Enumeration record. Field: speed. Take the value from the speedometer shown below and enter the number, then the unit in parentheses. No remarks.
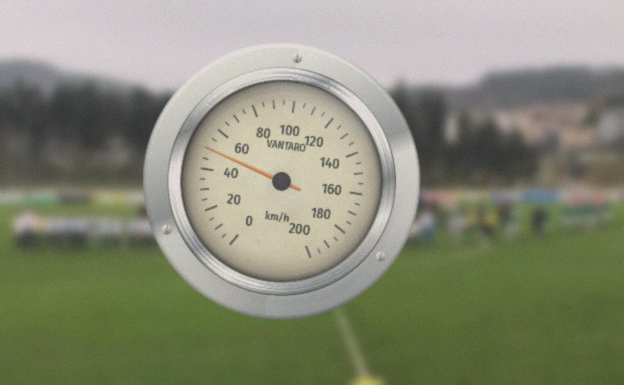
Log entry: 50 (km/h)
